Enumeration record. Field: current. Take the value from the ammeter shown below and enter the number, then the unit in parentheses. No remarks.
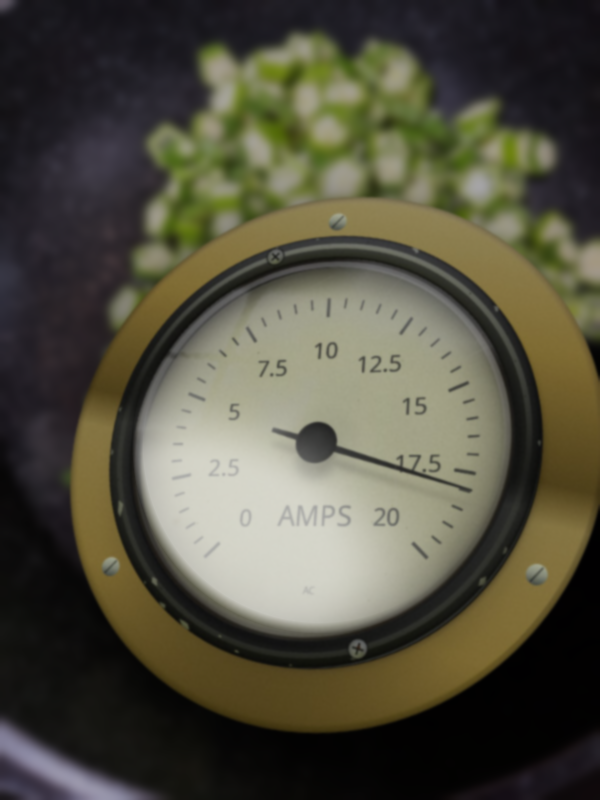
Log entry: 18 (A)
